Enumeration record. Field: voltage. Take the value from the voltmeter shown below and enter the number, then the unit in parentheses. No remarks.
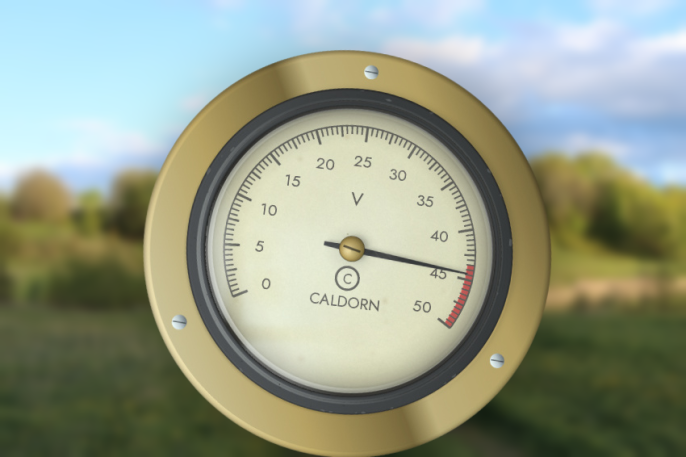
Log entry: 44.5 (V)
